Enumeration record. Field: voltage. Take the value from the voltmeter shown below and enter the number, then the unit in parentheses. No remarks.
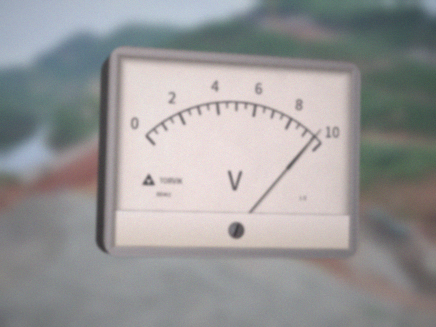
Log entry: 9.5 (V)
